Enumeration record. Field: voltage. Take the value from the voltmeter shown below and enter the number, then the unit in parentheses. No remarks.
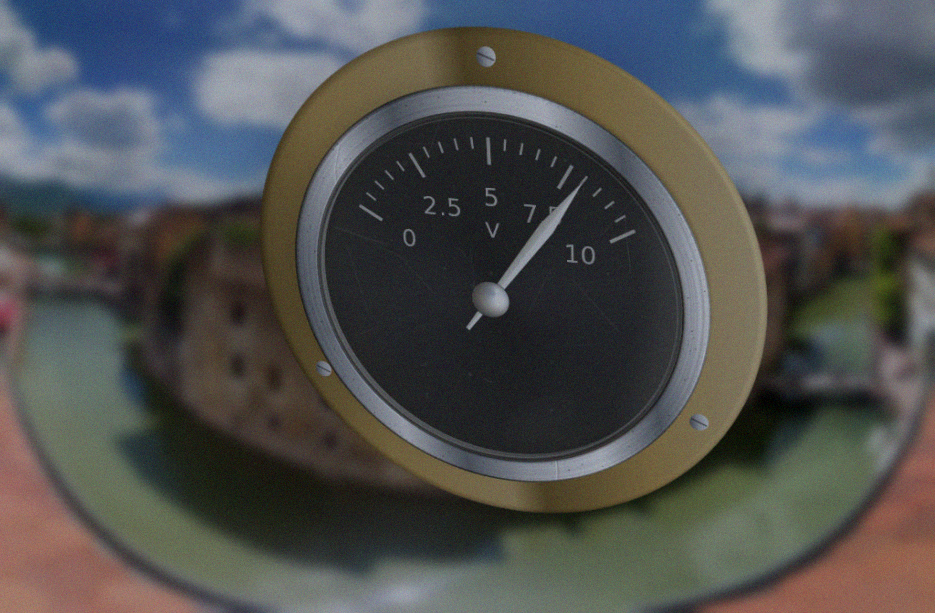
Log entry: 8 (V)
